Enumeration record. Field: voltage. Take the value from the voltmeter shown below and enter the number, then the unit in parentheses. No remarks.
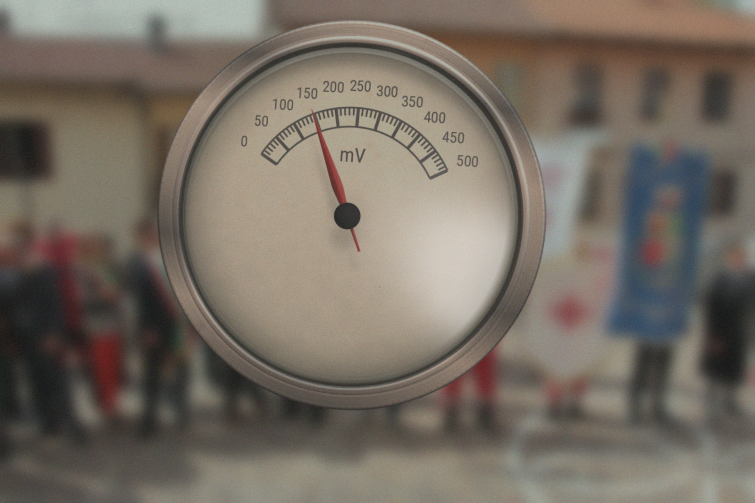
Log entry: 150 (mV)
